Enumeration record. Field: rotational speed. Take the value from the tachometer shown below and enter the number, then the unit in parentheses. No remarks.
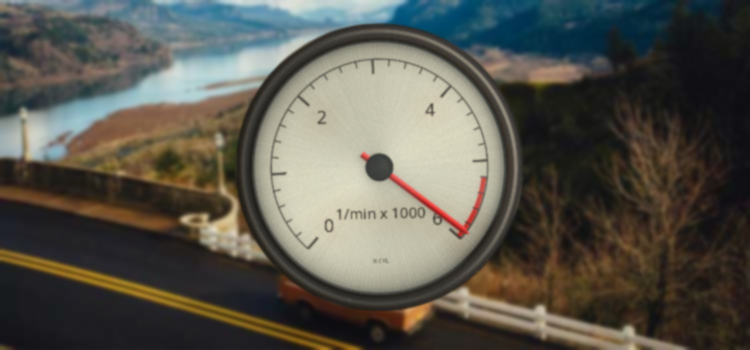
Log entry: 5900 (rpm)
